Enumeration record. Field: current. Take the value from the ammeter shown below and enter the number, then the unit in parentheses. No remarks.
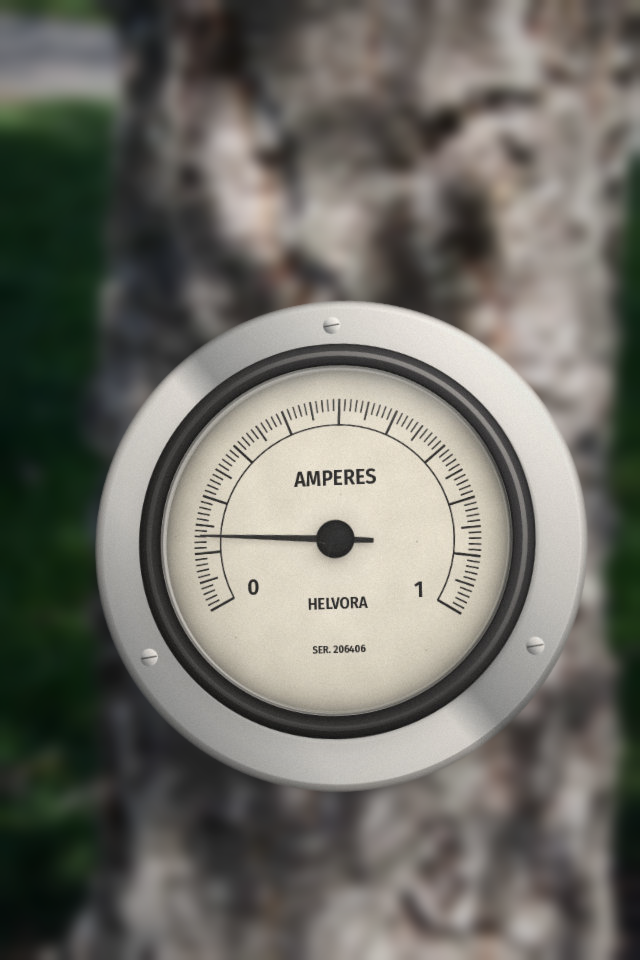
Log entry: 0.13 (A)
